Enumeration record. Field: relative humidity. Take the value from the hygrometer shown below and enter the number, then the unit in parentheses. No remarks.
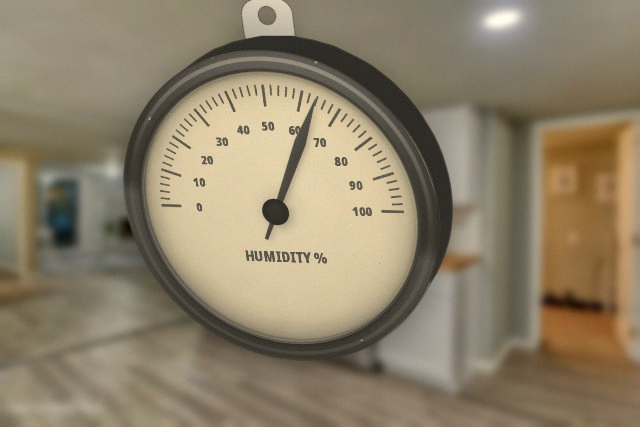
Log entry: 64 (%)
